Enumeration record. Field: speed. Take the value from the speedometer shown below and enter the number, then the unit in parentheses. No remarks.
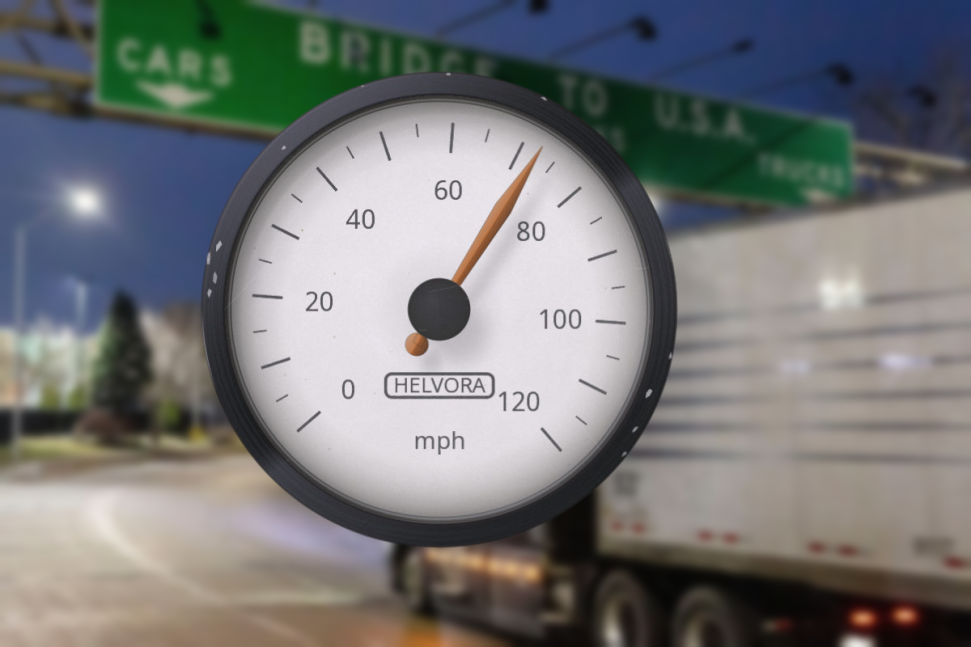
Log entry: 72.5 (mph)
